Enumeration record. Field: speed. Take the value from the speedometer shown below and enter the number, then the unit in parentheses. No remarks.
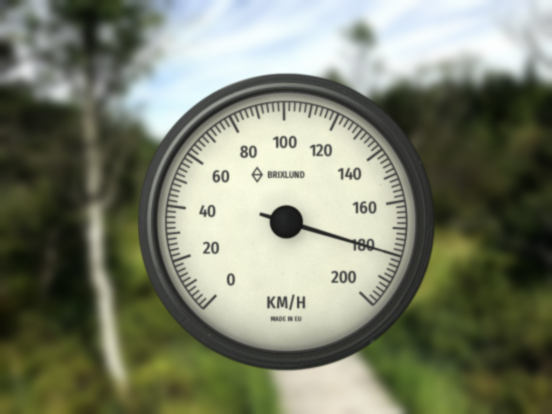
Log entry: 180 (km/h)
